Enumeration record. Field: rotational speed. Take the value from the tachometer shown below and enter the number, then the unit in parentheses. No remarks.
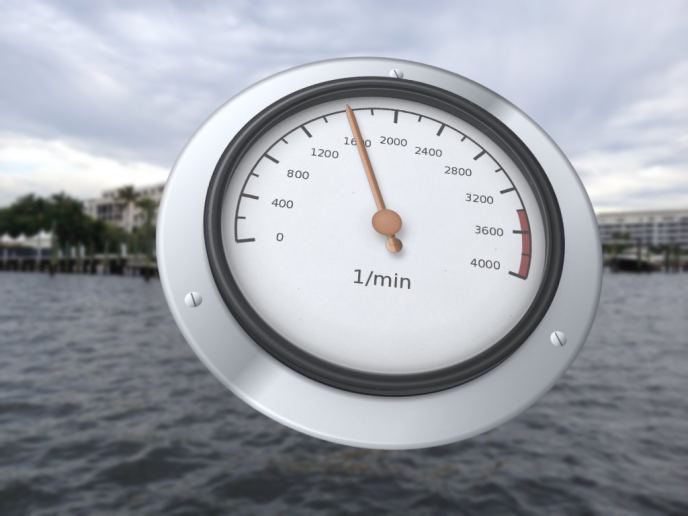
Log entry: 1600 (rpm)
